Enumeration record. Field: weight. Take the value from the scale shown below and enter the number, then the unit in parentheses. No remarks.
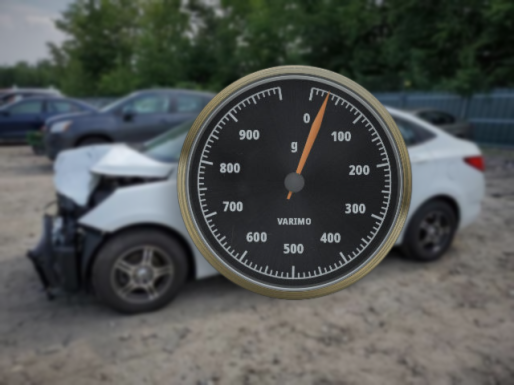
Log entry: 30 (g)
